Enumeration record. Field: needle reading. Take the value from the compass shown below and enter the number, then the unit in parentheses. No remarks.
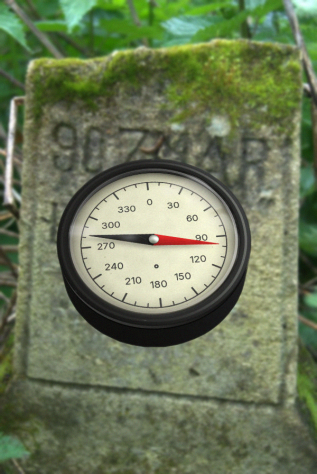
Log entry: 100 (°)
